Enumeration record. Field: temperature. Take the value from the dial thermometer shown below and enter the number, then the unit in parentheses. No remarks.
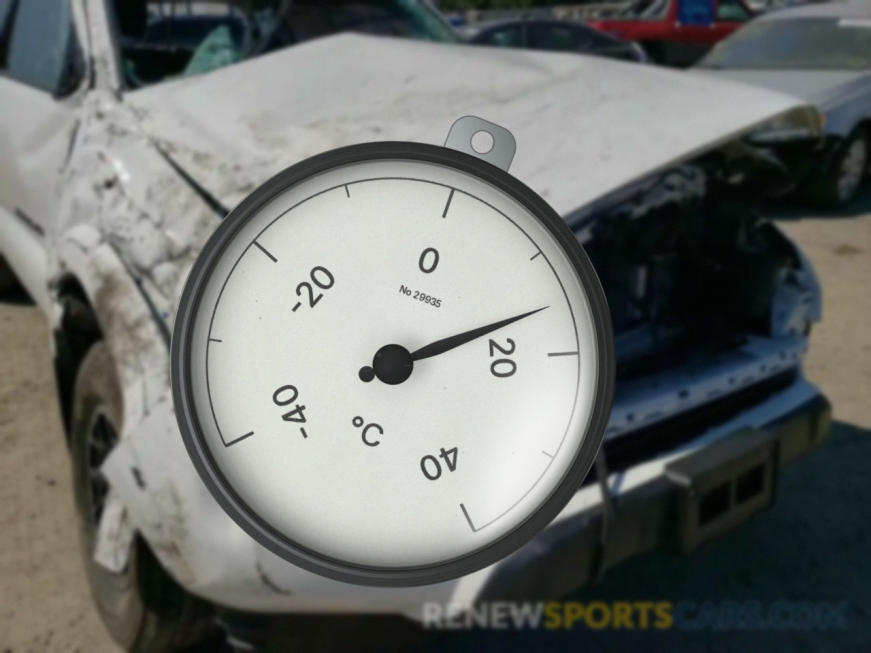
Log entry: 15 (°C)
